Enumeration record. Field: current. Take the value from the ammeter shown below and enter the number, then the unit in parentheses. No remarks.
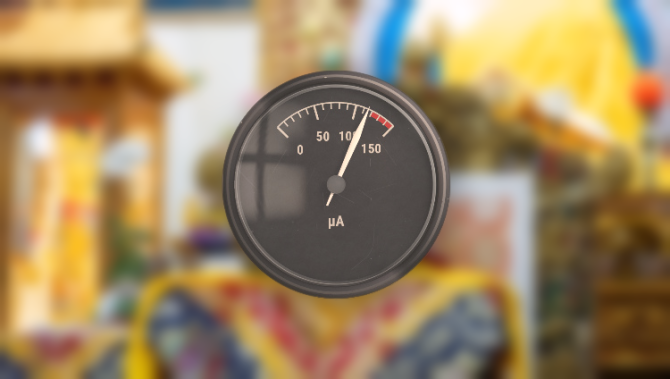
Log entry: 115 (µA)
